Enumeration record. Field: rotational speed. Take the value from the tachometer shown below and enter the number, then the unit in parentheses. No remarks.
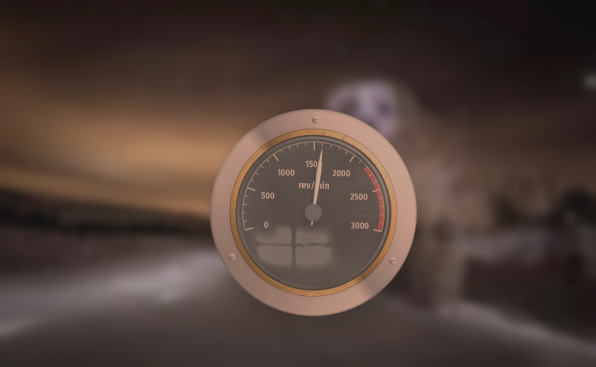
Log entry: 1600 (rpm)
